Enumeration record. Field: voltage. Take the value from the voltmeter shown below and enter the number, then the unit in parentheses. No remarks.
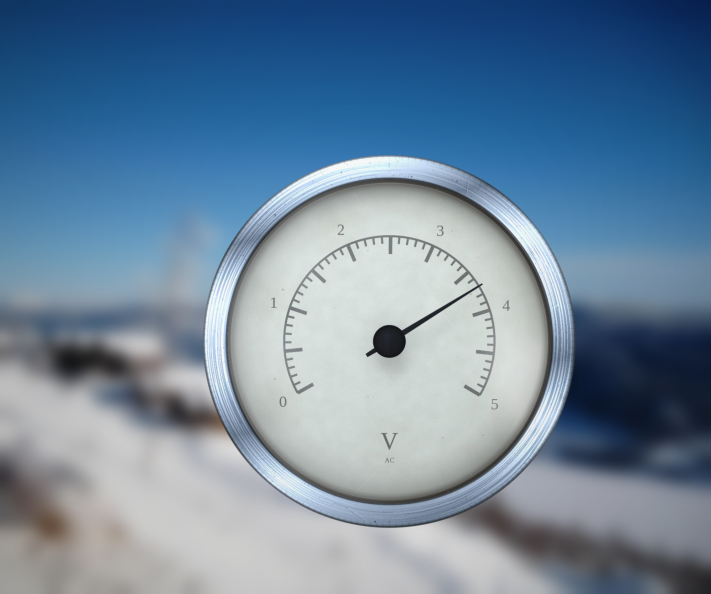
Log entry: 3.7 (V)
